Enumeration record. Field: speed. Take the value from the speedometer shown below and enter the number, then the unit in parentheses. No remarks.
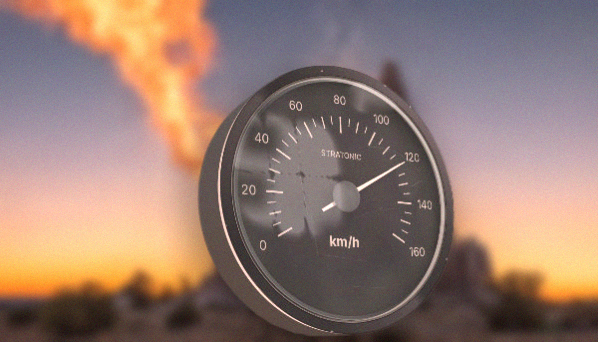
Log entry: 120 (km/h)
